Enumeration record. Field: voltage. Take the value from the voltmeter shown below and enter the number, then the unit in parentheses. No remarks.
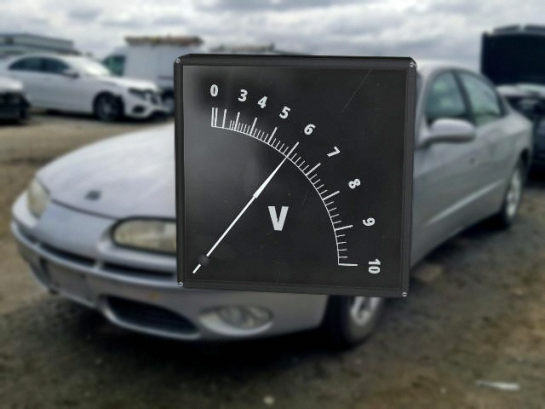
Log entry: 6 (V)
